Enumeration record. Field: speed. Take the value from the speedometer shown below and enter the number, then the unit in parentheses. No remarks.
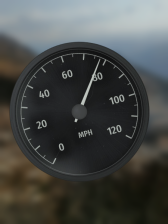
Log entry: 77.5 (mph)
